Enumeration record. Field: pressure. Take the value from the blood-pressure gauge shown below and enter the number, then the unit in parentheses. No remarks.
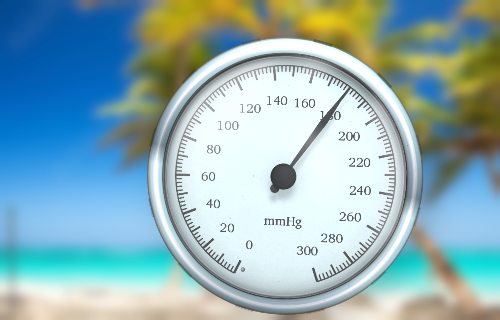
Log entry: 180 (mmHg)
